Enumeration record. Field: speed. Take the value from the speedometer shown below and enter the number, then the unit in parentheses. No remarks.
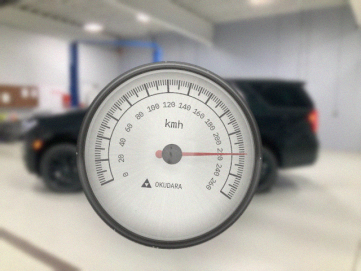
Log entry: 220 (km/h)
